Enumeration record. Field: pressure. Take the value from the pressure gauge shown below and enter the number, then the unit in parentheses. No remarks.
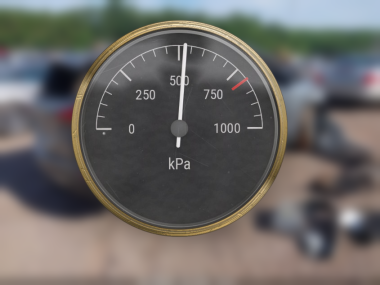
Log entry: 525 (kPa)
